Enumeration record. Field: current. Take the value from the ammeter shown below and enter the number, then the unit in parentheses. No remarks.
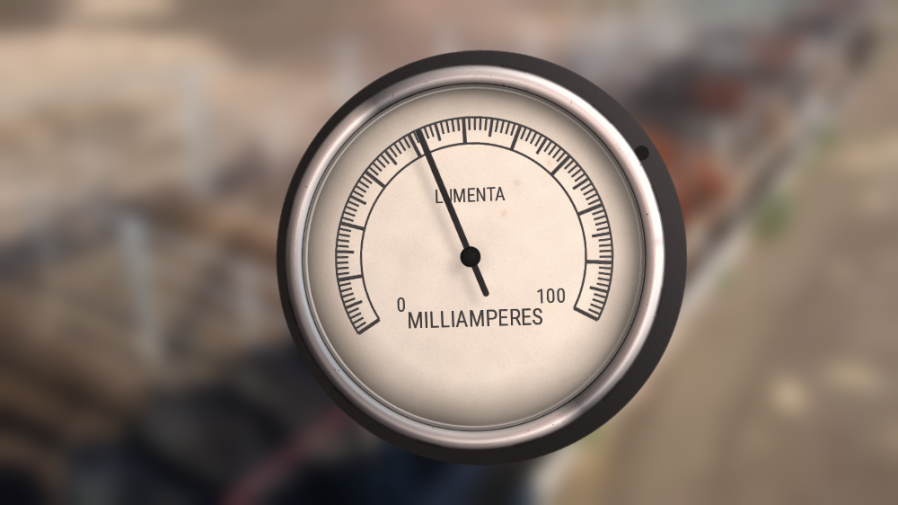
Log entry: 42 (mA)
